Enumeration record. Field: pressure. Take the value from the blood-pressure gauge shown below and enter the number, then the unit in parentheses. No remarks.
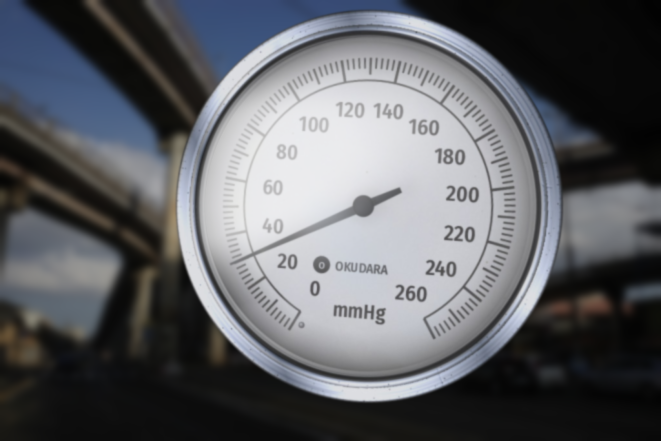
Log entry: 30 (mmHg)
